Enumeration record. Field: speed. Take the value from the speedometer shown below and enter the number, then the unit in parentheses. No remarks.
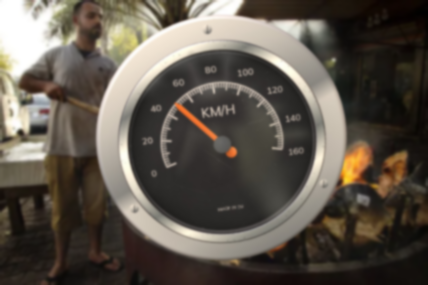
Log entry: 50 (km/h)
